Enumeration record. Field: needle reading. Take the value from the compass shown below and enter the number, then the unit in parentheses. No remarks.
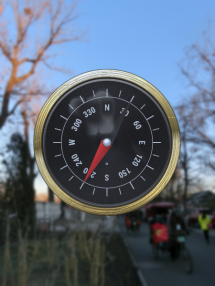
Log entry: 210 (°)
